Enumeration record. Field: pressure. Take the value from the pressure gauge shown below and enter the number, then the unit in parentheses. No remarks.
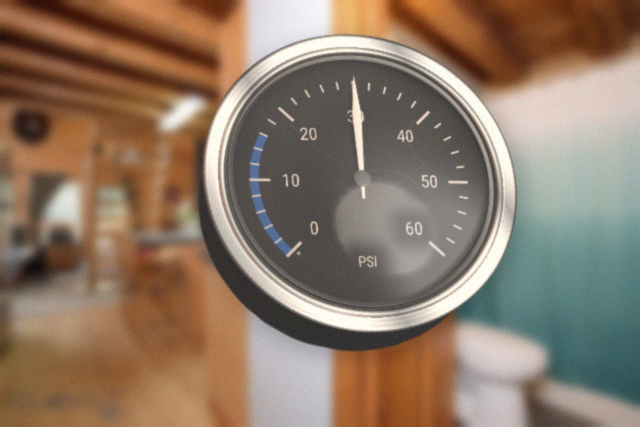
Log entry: 30 (psi)
